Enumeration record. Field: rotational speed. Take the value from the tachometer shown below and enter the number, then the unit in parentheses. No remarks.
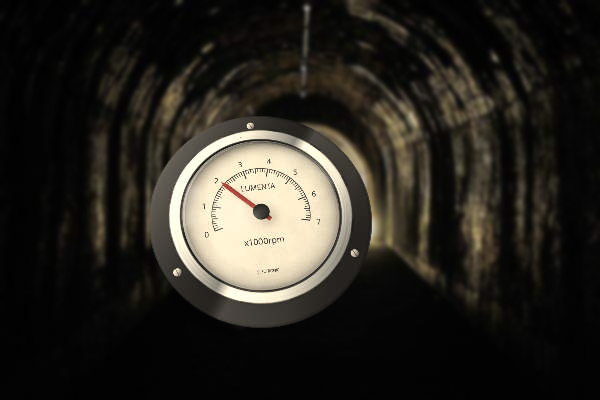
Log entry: 2000 (rpm)
